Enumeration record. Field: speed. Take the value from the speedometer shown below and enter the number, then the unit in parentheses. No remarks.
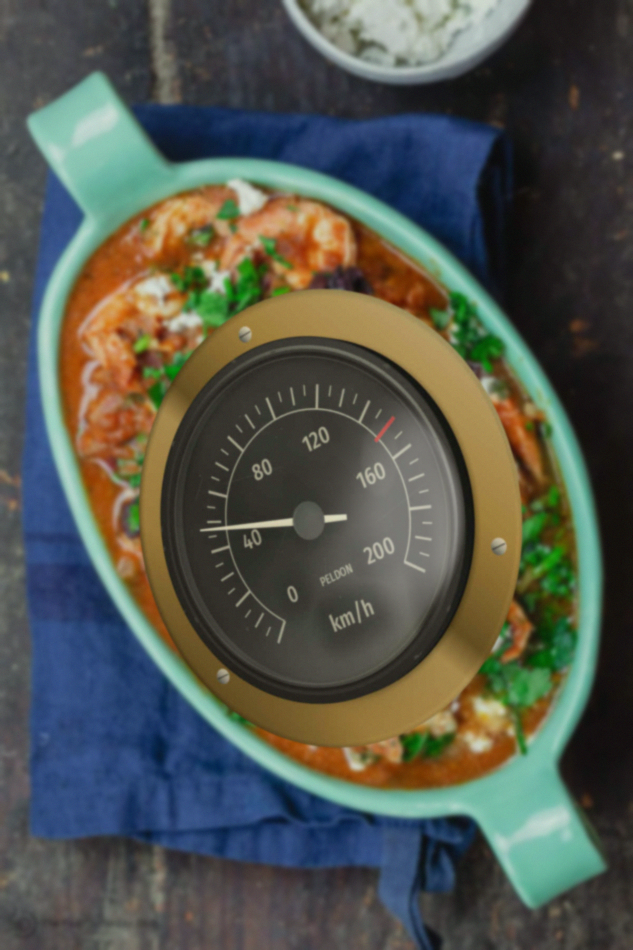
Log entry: 47.5 (km/h)
